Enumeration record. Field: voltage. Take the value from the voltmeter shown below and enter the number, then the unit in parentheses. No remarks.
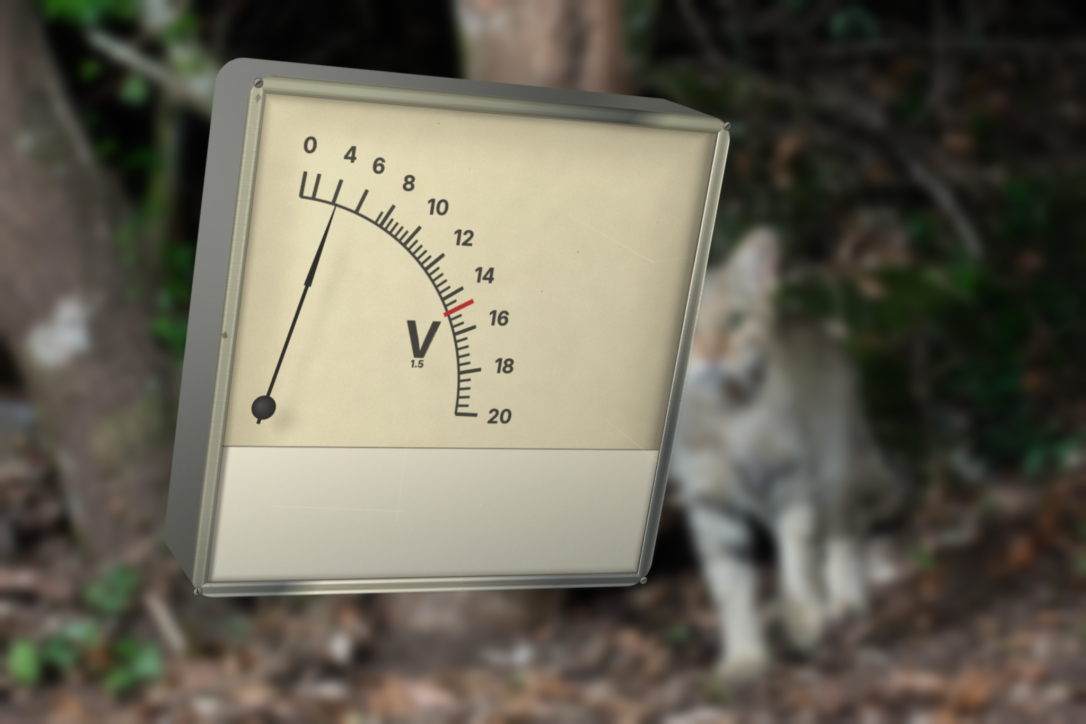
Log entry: 4 (V)
